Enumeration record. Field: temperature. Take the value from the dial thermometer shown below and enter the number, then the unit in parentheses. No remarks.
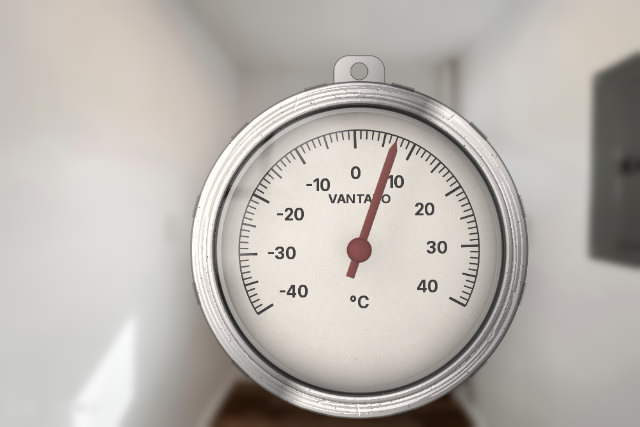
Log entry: 7 (°C)
